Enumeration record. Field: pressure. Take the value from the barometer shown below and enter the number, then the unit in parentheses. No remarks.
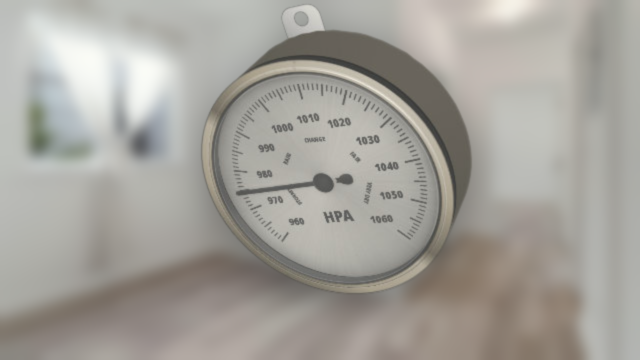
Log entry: 975 (hPa)
